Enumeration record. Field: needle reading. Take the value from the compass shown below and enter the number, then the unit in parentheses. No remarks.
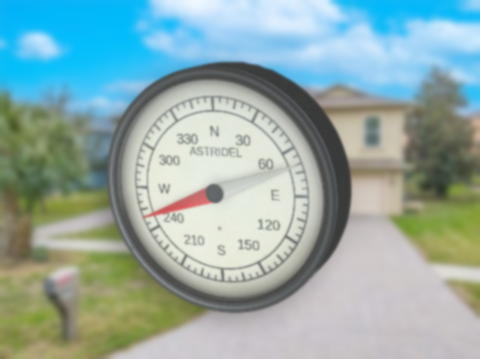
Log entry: 250 (°)
